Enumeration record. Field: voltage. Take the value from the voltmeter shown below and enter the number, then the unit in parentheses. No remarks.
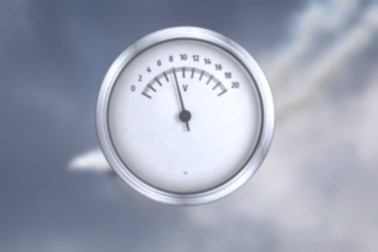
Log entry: 8 (V)
